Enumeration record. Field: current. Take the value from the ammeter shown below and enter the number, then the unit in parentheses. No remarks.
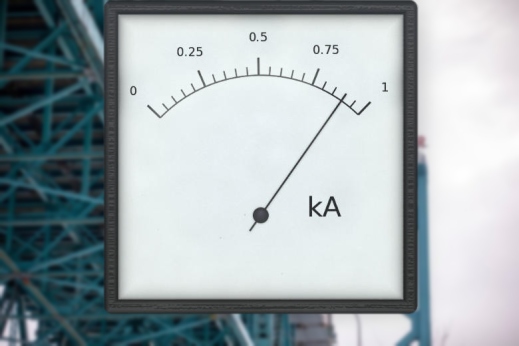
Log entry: 0.9 (kA)
